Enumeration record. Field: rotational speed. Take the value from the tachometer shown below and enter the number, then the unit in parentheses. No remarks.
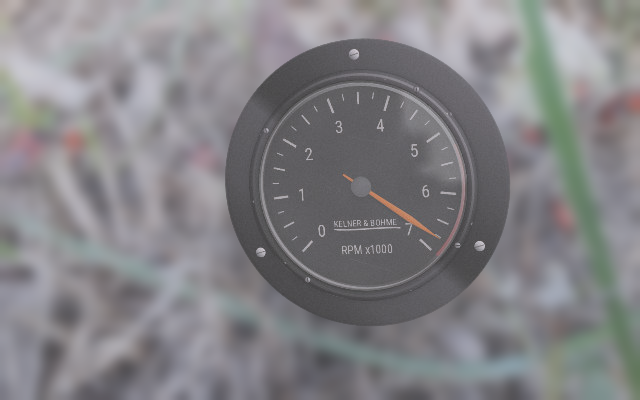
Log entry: 6750 (rpm)
